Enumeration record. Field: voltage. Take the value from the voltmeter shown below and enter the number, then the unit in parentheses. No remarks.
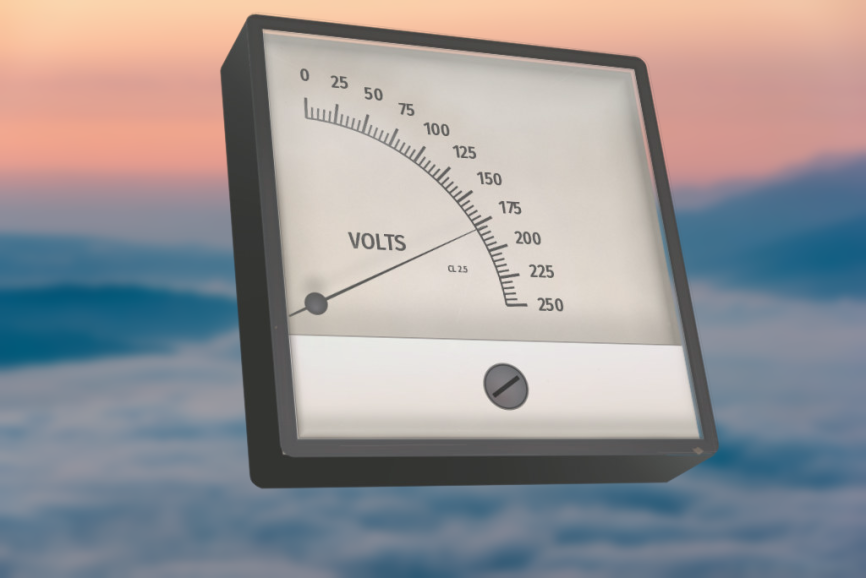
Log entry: 180 (V)
